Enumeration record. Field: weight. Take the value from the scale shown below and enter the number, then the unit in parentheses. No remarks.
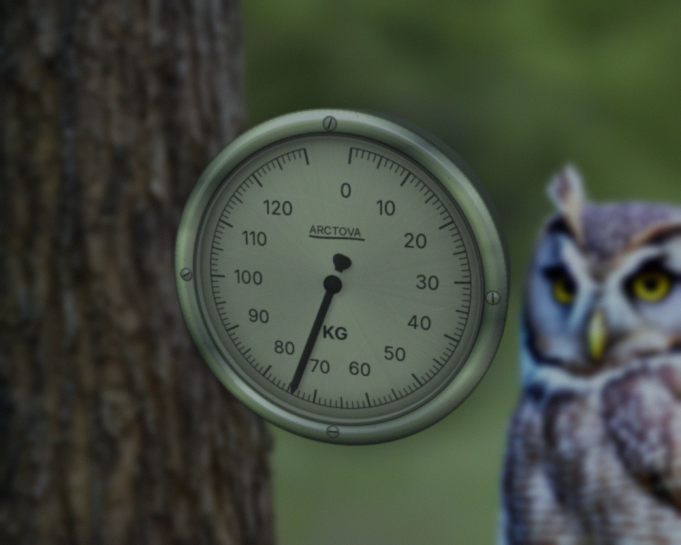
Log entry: 74 (kg)
